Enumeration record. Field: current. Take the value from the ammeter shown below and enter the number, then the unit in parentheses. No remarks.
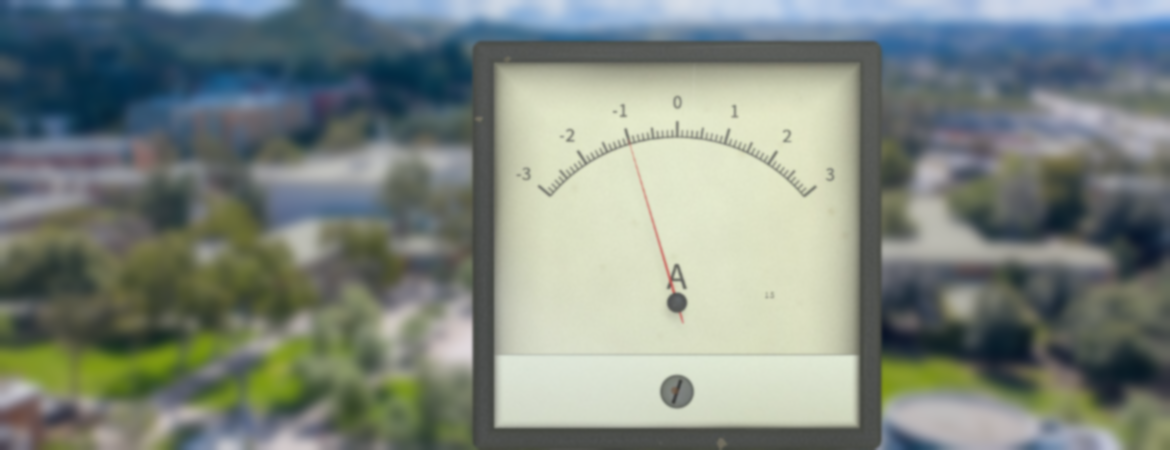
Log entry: -1 (A)
